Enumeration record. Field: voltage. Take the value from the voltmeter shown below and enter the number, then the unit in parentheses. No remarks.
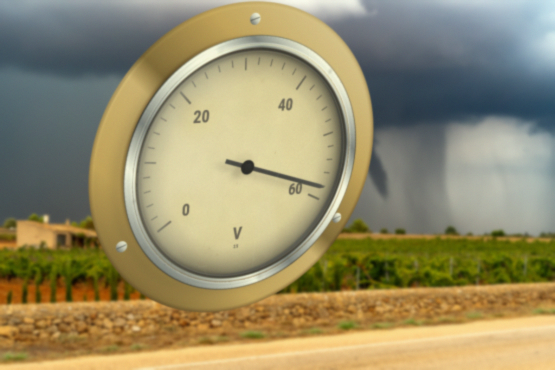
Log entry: 58 (V)
